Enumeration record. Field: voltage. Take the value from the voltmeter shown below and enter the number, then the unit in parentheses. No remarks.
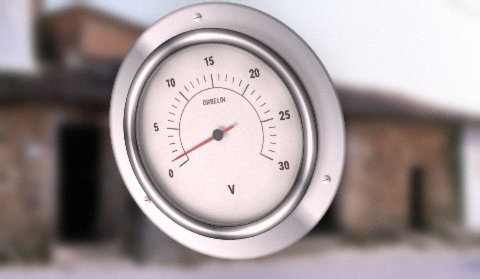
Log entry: 1 (V)
